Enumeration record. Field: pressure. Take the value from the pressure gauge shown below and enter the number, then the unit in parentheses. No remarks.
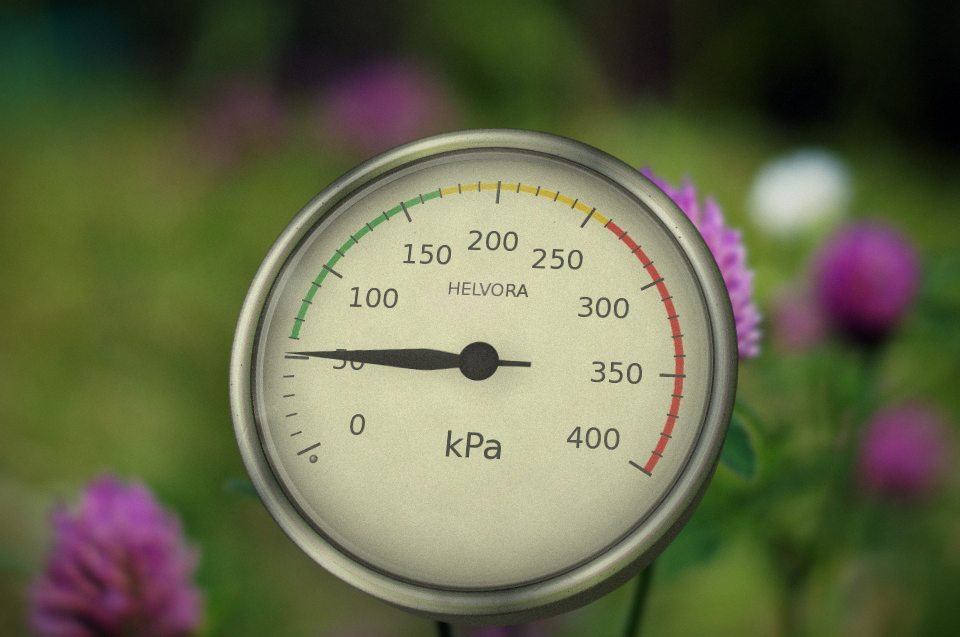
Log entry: 50 (kPa)
